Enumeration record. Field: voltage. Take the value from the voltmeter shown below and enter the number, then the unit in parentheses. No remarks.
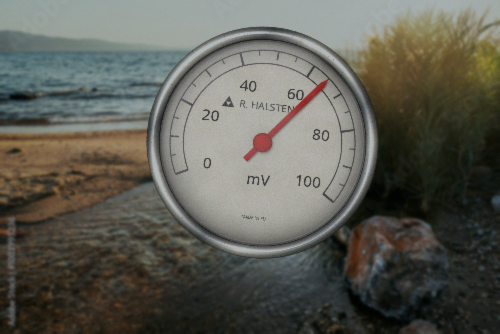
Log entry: 65 (mV)
